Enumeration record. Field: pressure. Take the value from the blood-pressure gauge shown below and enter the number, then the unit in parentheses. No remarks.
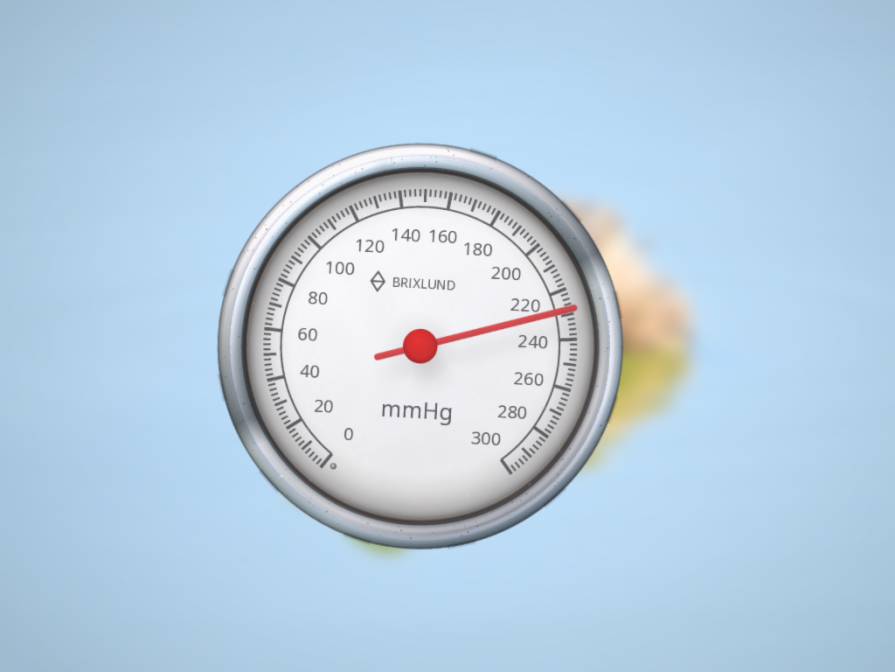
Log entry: 228 (mmHg)
